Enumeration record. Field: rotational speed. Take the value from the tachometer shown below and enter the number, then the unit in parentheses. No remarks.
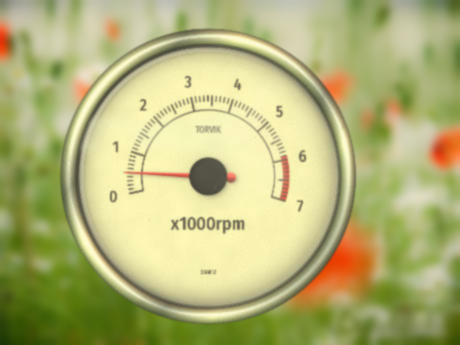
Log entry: 500 (rpm)
